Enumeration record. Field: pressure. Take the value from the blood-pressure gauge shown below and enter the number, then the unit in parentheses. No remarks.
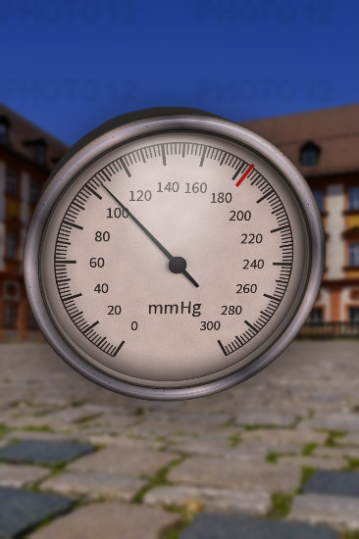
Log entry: 106 (mmHg)
